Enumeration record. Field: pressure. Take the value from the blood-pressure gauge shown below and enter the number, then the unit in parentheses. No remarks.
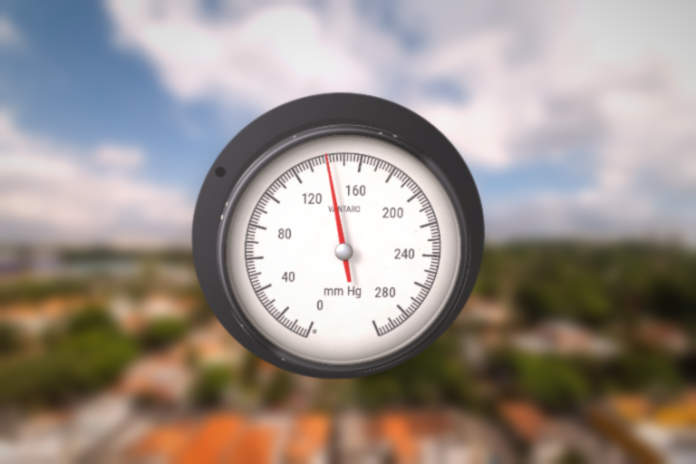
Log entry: 140 (mmHg)
